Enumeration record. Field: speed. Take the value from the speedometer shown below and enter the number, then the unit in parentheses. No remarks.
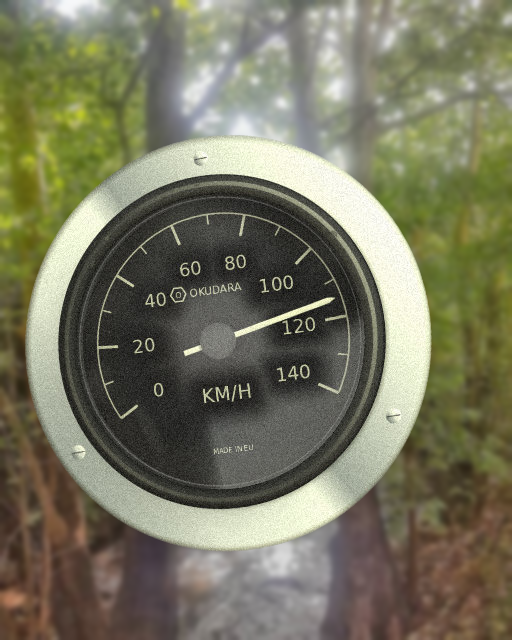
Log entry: 115 (km/h)
